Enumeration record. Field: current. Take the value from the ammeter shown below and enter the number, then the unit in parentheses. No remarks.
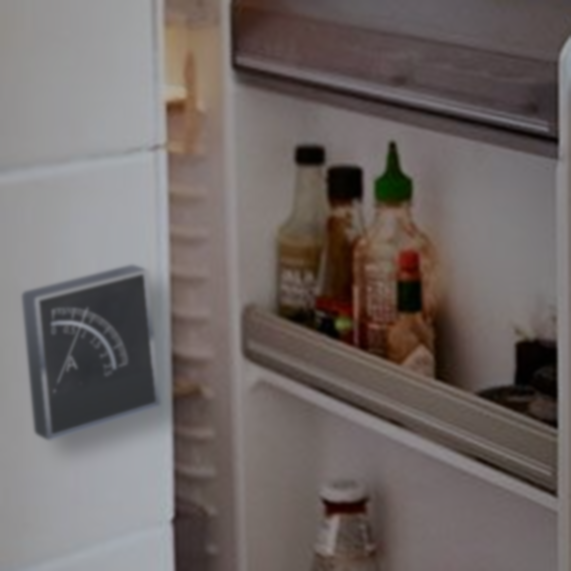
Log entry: 0.75 (A)
